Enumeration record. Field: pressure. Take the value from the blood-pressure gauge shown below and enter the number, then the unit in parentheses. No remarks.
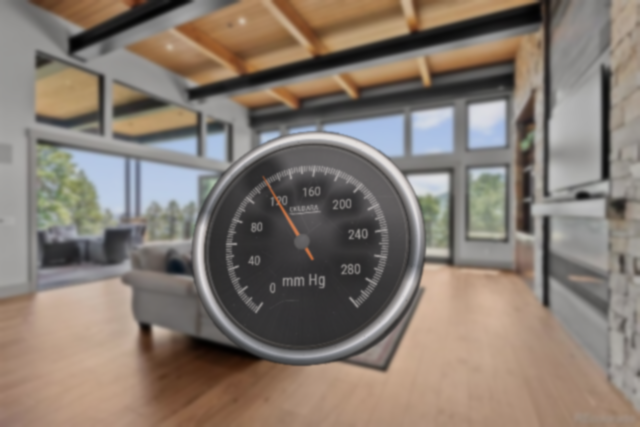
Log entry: 120 (mmHg)
